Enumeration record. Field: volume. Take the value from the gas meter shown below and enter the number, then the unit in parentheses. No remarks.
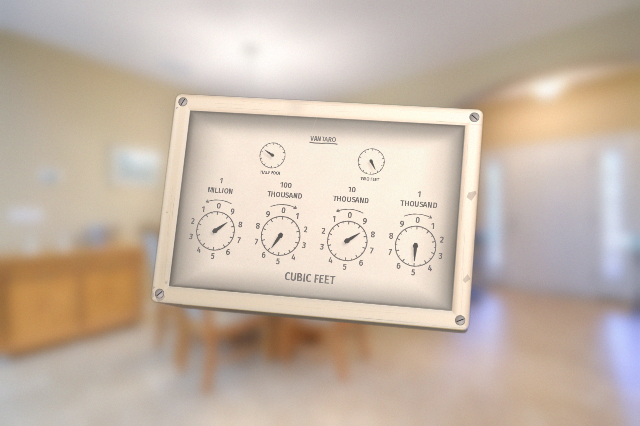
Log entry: 858500 (ft³)
